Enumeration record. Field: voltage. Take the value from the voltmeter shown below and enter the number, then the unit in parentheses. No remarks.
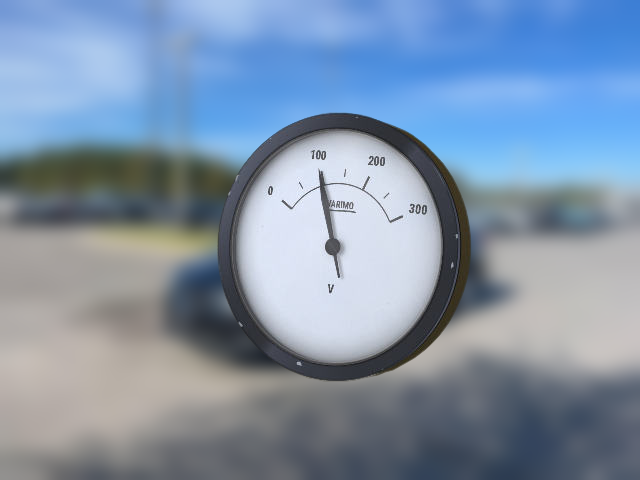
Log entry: 100 (V)
